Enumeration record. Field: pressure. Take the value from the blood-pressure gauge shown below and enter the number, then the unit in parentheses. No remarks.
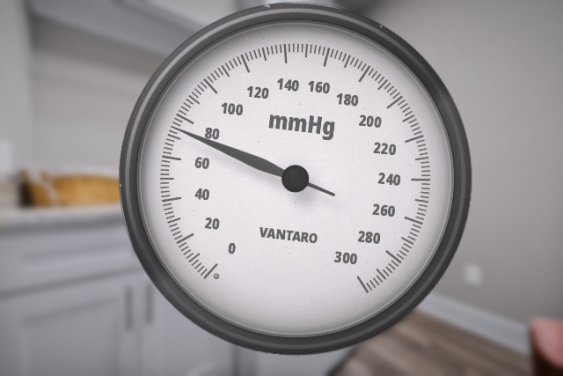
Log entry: 74 (mmHg)
